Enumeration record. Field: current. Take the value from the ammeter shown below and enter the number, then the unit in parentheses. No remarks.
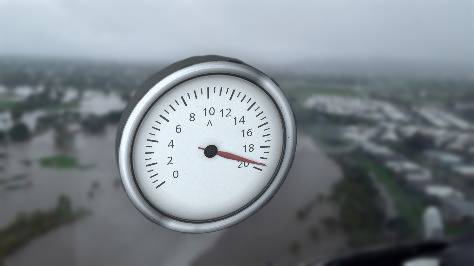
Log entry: 19.5 (A)
